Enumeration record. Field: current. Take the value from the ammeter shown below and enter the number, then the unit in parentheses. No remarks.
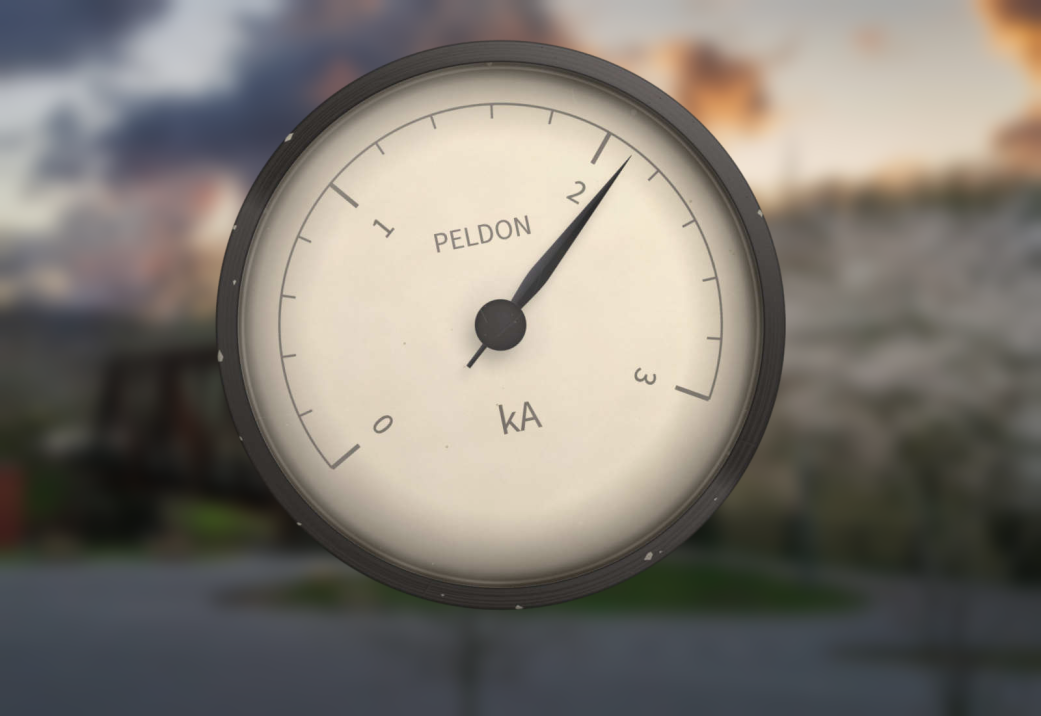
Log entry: 2.1 (kA)
